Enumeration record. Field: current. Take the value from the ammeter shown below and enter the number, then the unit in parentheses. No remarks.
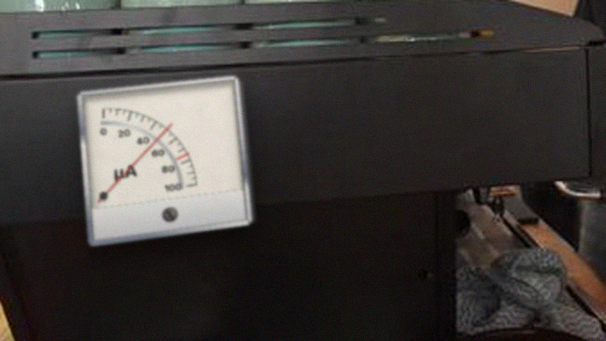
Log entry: 50 (µA)
